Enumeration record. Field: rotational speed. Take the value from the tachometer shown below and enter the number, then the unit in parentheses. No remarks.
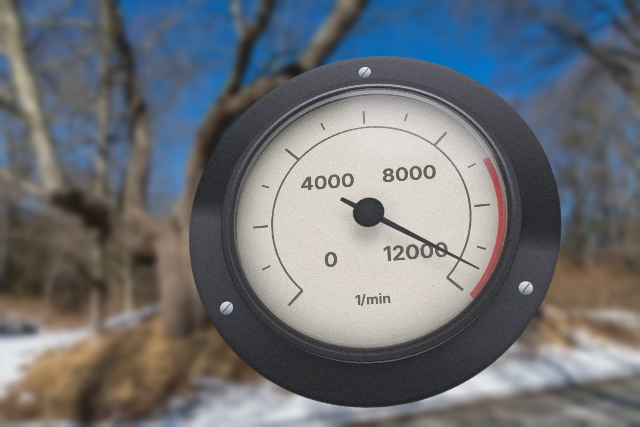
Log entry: 11500 (rpm)
